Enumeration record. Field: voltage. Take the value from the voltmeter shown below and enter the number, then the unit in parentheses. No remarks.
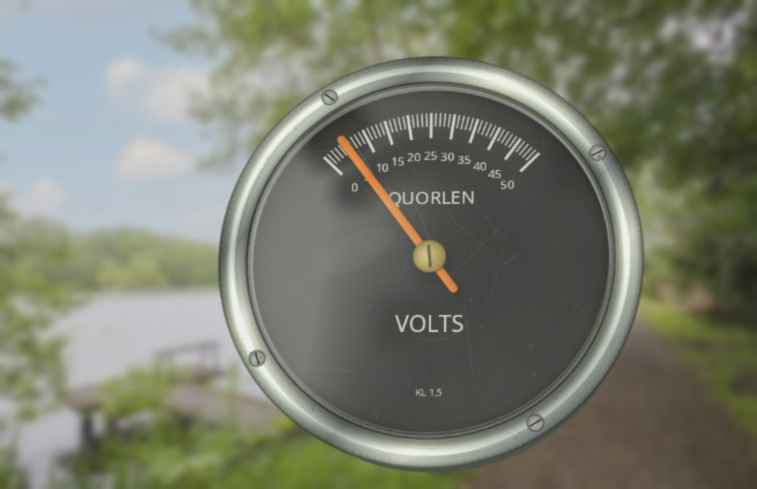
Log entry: 5 (V)
